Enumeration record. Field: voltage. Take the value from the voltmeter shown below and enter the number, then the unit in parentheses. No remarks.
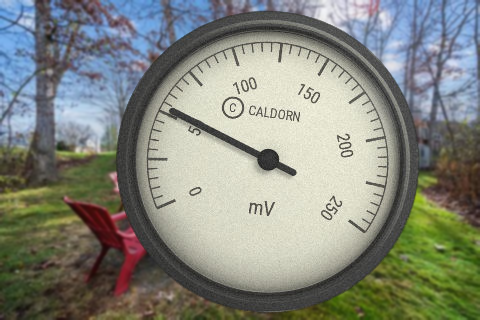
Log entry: 52.5 (mV)
